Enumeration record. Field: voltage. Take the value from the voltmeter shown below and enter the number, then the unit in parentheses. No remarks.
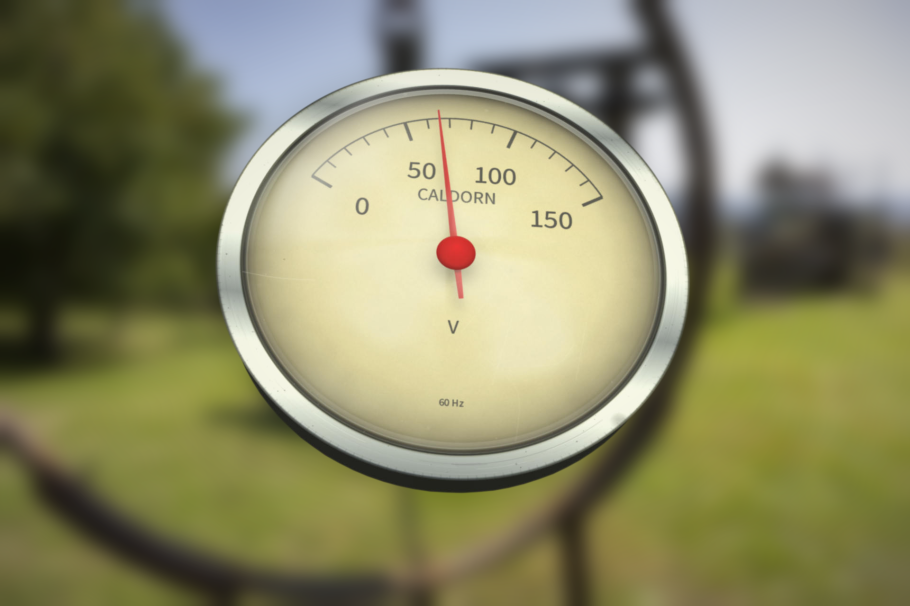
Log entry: 65 (V)
